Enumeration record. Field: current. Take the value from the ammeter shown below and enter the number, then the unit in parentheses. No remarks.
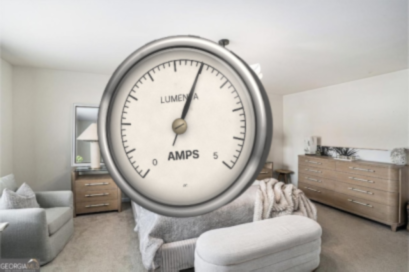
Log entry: 3 (A)
